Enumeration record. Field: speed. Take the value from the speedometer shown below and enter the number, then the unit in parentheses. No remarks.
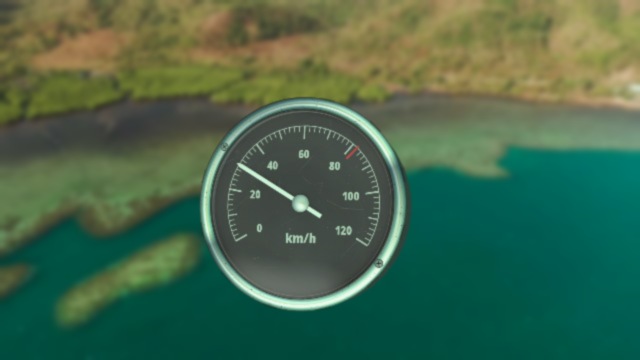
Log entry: 30 (km/h)
